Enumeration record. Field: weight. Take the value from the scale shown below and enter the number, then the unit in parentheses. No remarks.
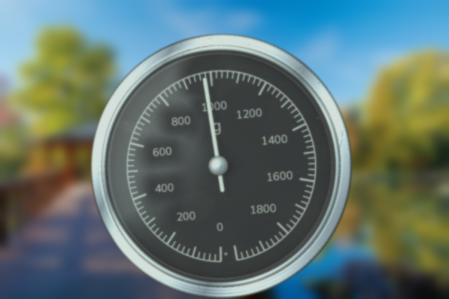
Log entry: 980 (g)
